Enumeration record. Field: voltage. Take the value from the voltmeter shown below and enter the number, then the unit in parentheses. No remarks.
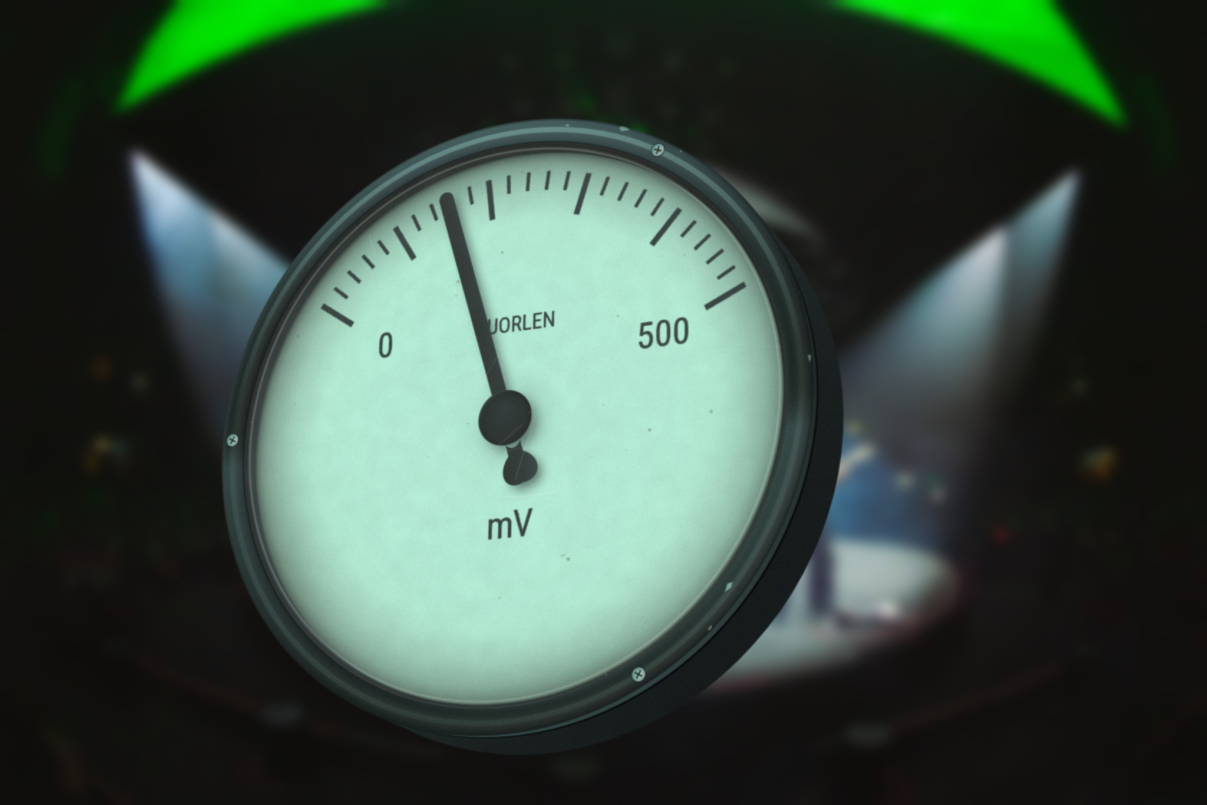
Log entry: 160 (mV)
